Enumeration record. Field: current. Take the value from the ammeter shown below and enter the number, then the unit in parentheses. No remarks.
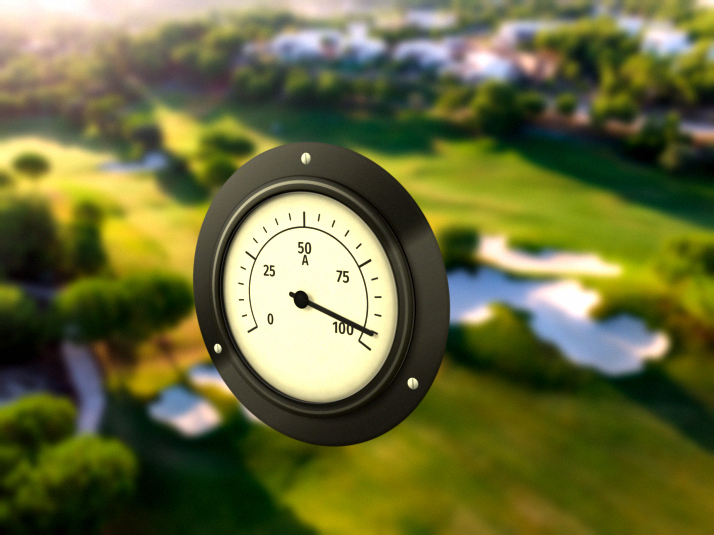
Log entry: 95 (A)
